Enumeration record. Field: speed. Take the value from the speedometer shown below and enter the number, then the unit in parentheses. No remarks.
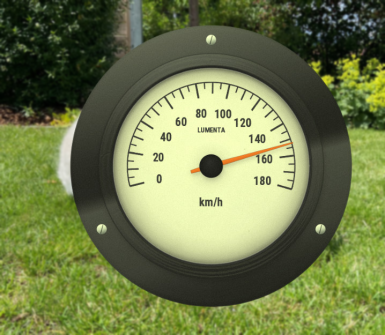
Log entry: 152.5 (km/h)
